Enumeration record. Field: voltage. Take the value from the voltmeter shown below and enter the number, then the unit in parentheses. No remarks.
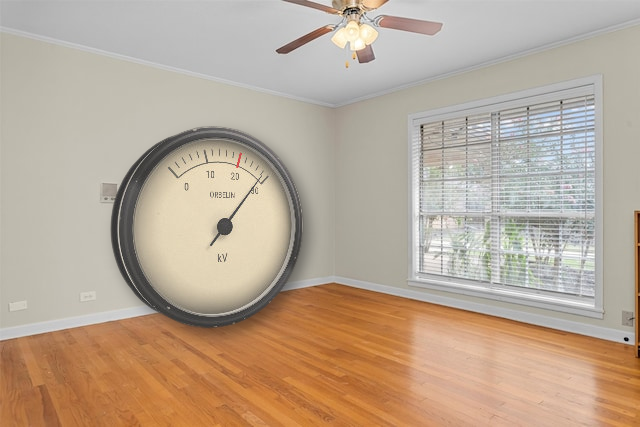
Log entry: 28 (kV)
